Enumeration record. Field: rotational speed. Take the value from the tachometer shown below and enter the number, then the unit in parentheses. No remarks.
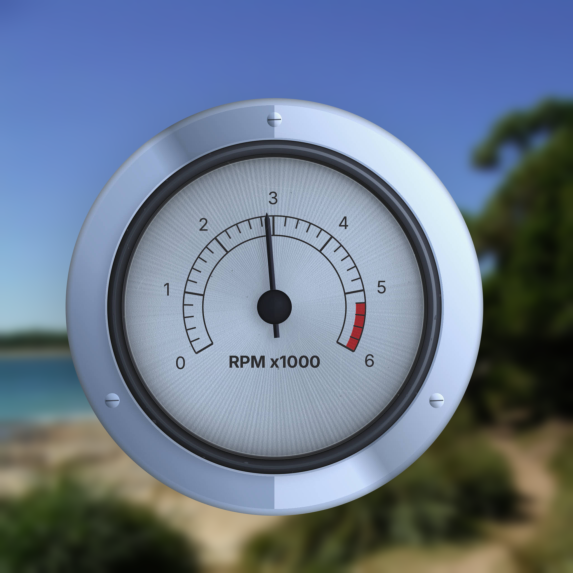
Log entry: 2900 (rpm)
